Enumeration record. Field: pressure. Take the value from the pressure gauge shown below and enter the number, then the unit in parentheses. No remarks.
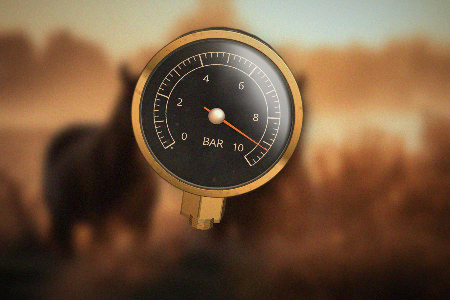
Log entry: 9.2 (bar)
